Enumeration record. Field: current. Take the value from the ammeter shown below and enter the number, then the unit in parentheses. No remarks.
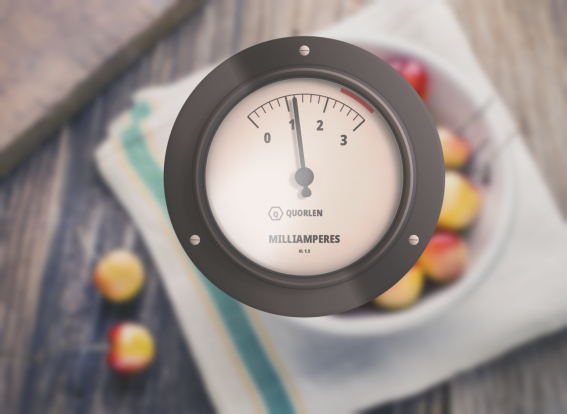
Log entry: 1.2 (mA)
